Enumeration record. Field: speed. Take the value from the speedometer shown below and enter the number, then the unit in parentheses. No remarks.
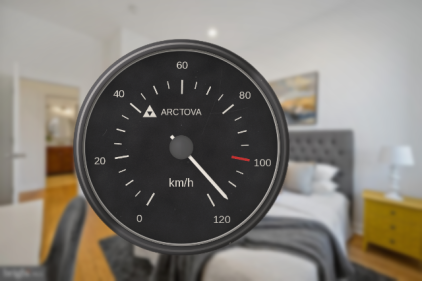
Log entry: 115 (km/h)
